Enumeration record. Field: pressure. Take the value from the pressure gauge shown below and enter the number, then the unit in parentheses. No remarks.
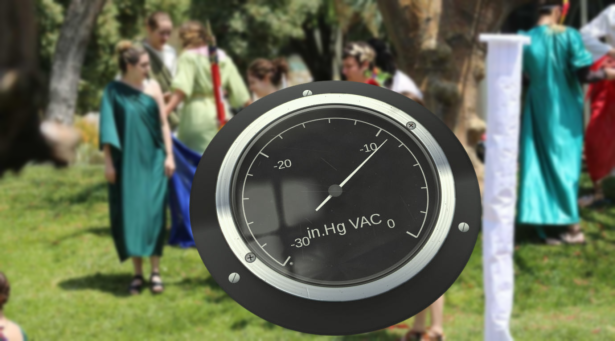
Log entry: -9 (inHg)
